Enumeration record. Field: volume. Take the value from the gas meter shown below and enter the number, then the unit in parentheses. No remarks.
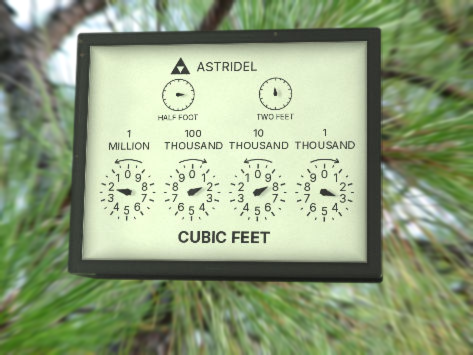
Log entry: 218300 (ft³)
